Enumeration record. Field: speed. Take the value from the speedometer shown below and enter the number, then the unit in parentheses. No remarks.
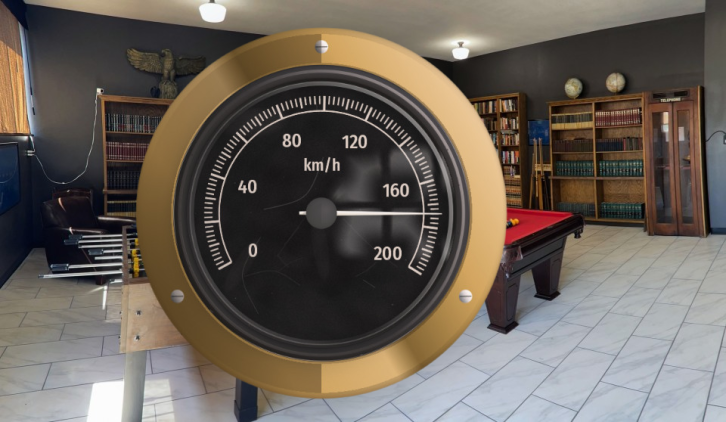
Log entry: 174 (km/h)
